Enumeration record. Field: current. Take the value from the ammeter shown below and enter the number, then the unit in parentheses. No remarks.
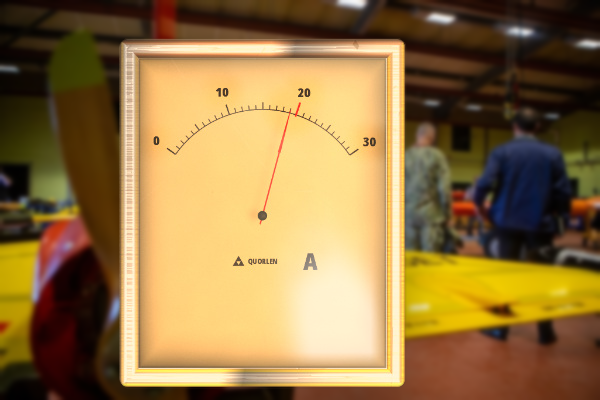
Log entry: 19 (A)
